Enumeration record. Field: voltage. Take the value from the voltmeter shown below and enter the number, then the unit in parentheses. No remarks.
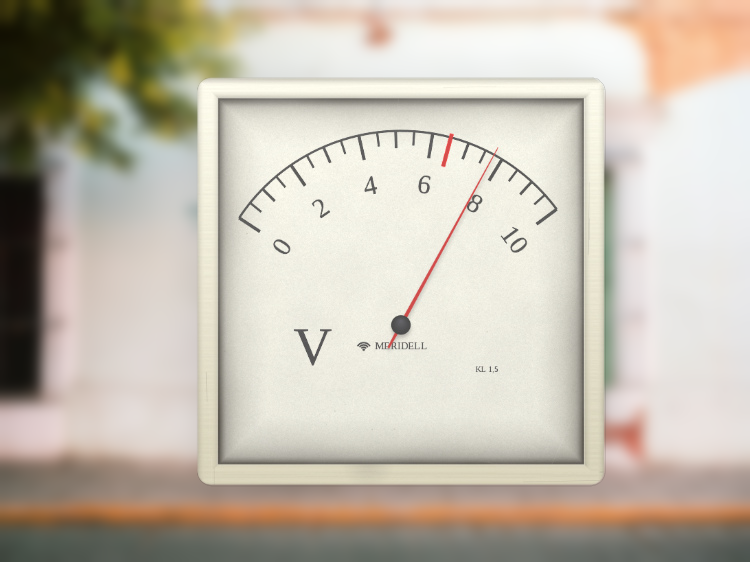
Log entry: 7.75 (V)
